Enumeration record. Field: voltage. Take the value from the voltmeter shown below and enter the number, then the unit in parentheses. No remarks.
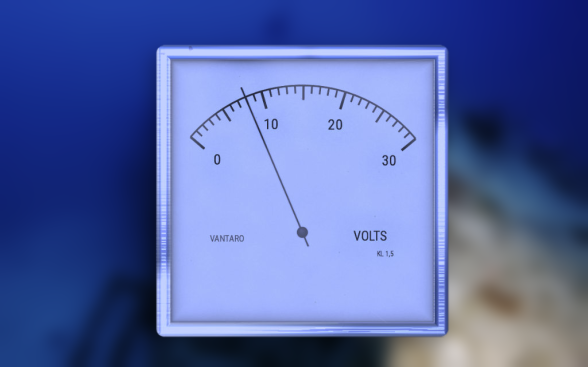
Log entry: 8 (V)
